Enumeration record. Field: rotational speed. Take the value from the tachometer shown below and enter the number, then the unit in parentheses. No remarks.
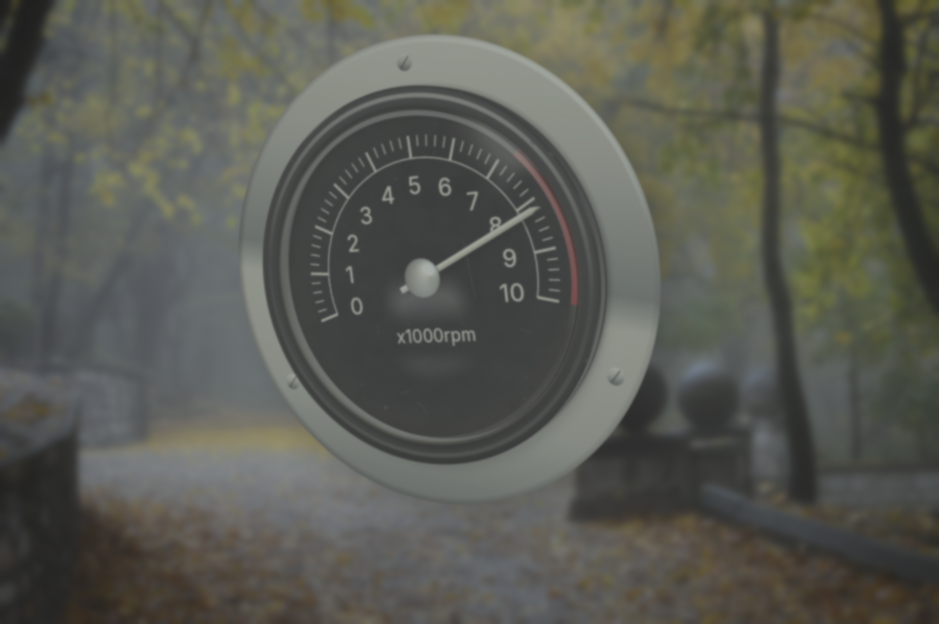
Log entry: 8200 (rpm)
